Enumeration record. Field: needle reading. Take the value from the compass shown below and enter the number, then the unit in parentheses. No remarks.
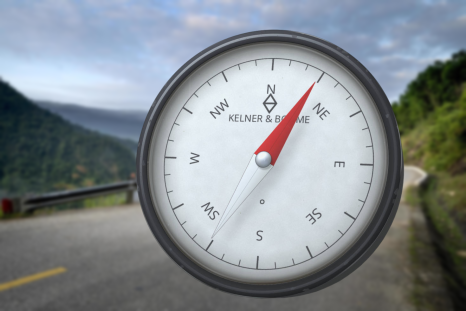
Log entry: 30 (°)
